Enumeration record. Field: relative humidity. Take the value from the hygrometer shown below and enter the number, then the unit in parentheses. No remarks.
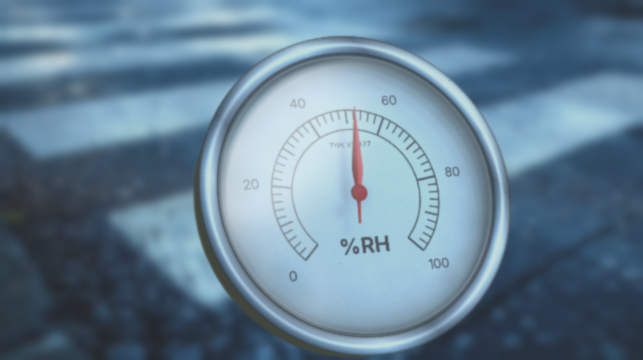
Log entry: 52 (%)
